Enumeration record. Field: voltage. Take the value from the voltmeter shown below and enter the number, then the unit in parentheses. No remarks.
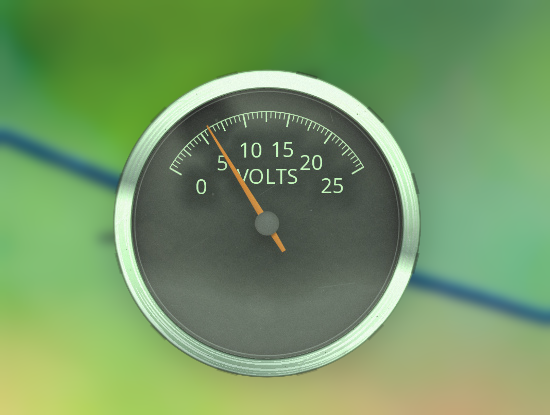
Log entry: 6 (V)
